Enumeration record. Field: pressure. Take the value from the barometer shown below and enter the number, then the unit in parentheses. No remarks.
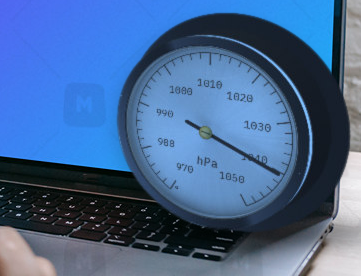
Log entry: 1040 (hPa)
